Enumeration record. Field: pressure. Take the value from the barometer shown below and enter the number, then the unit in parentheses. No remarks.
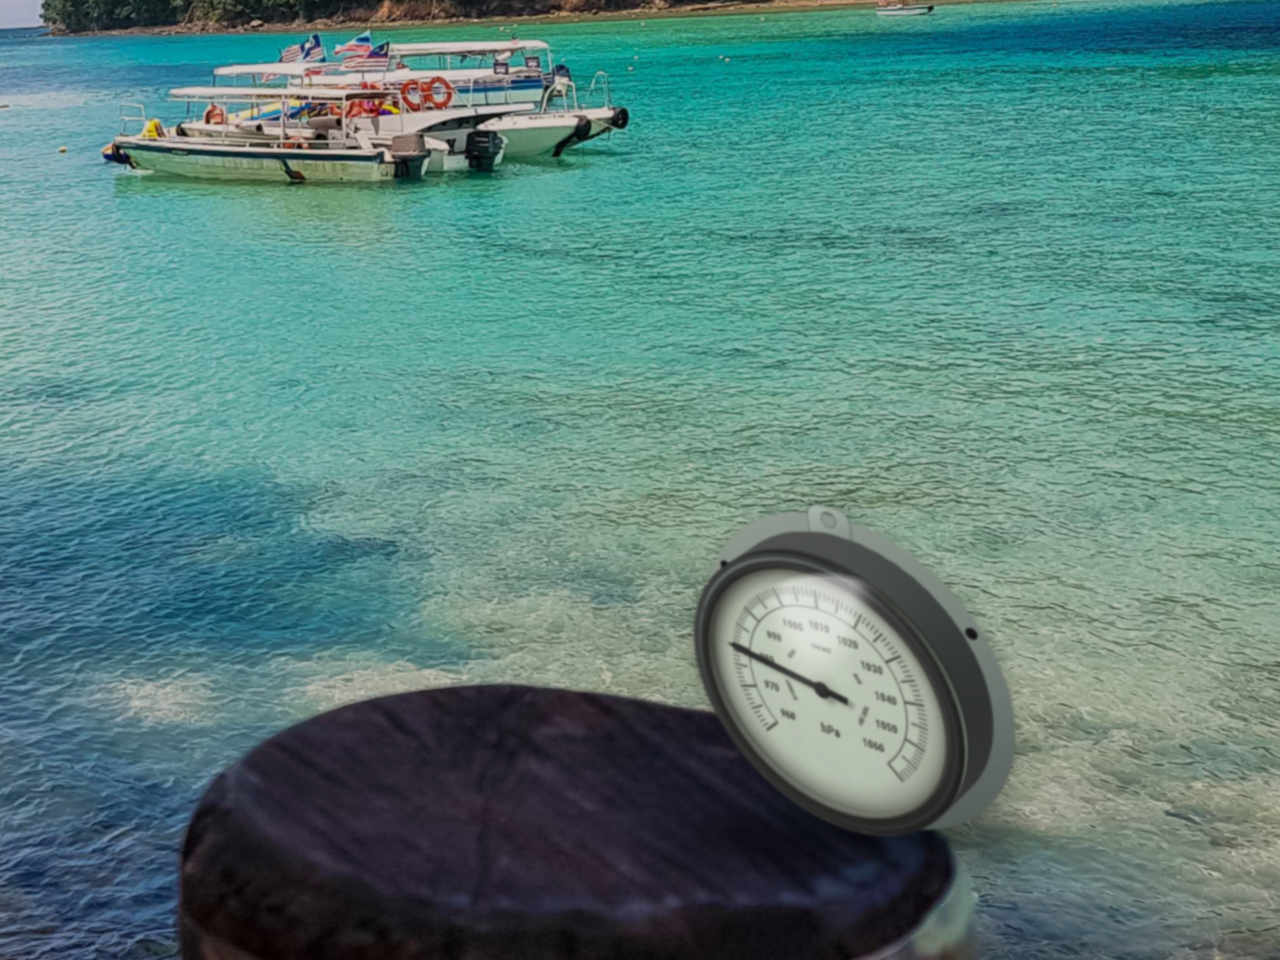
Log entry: 980 (hPa)
